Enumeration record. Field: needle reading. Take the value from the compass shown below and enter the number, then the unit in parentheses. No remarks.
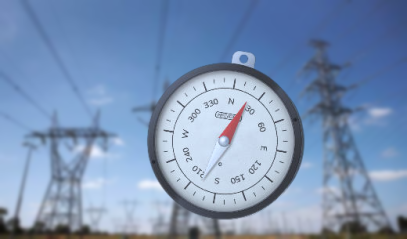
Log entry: 20 (°)
